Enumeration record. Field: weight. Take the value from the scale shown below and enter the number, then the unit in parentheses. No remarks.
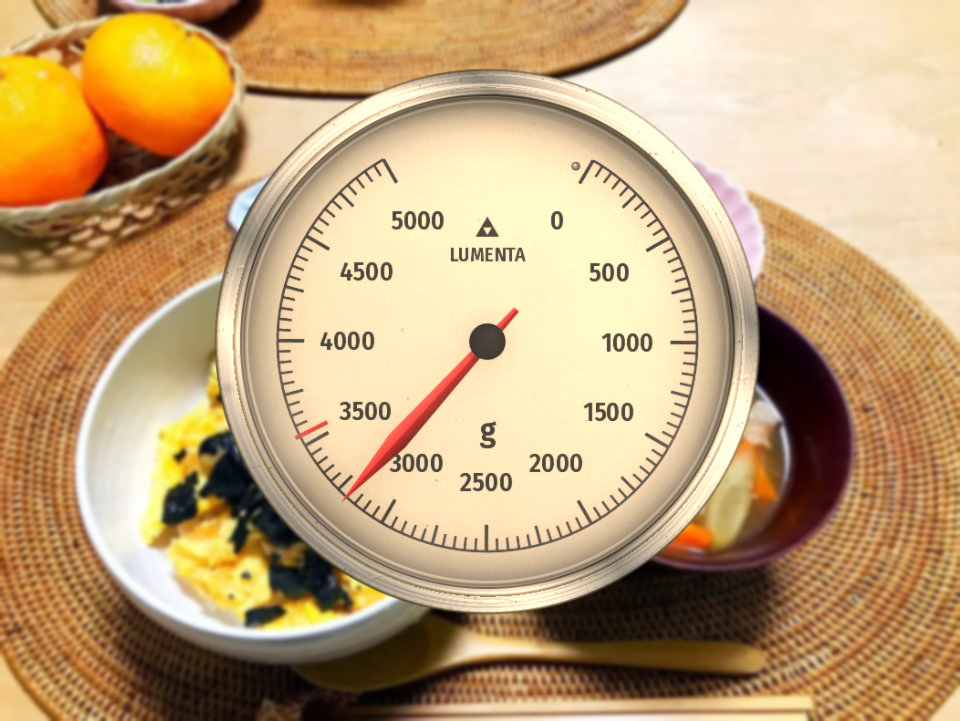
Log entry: 3200 (g)
